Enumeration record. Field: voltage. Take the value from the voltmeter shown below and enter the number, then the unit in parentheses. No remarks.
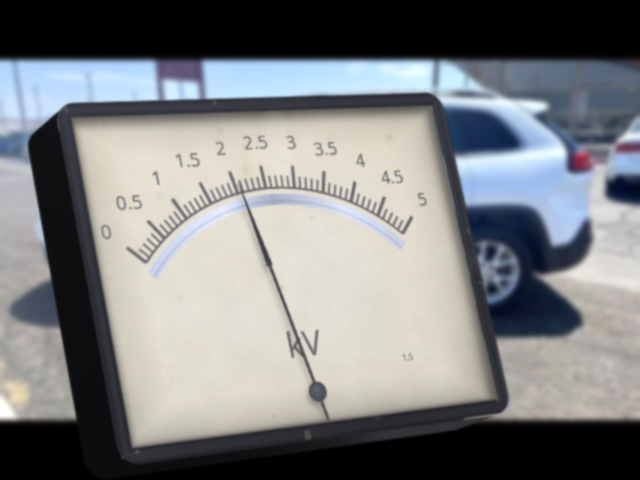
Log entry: 2 (kV)
